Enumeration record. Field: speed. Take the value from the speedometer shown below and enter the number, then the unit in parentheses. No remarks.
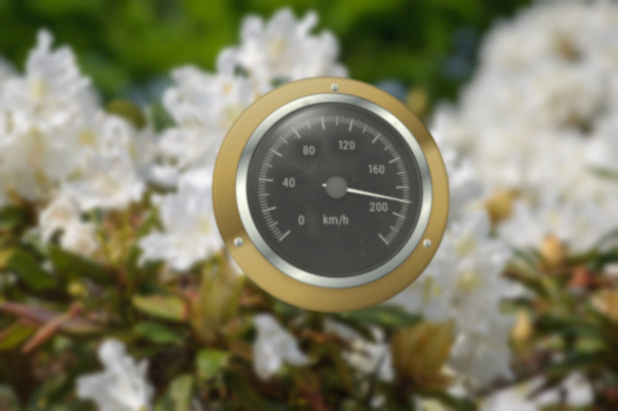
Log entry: 190 (km/h)
